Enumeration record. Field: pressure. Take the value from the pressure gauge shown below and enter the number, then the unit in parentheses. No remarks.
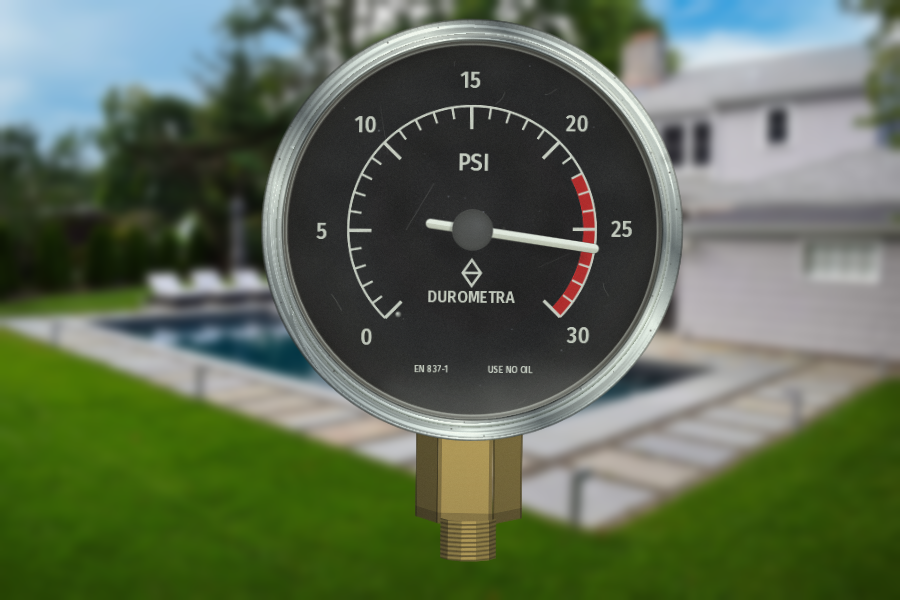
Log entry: 26 (psi)
